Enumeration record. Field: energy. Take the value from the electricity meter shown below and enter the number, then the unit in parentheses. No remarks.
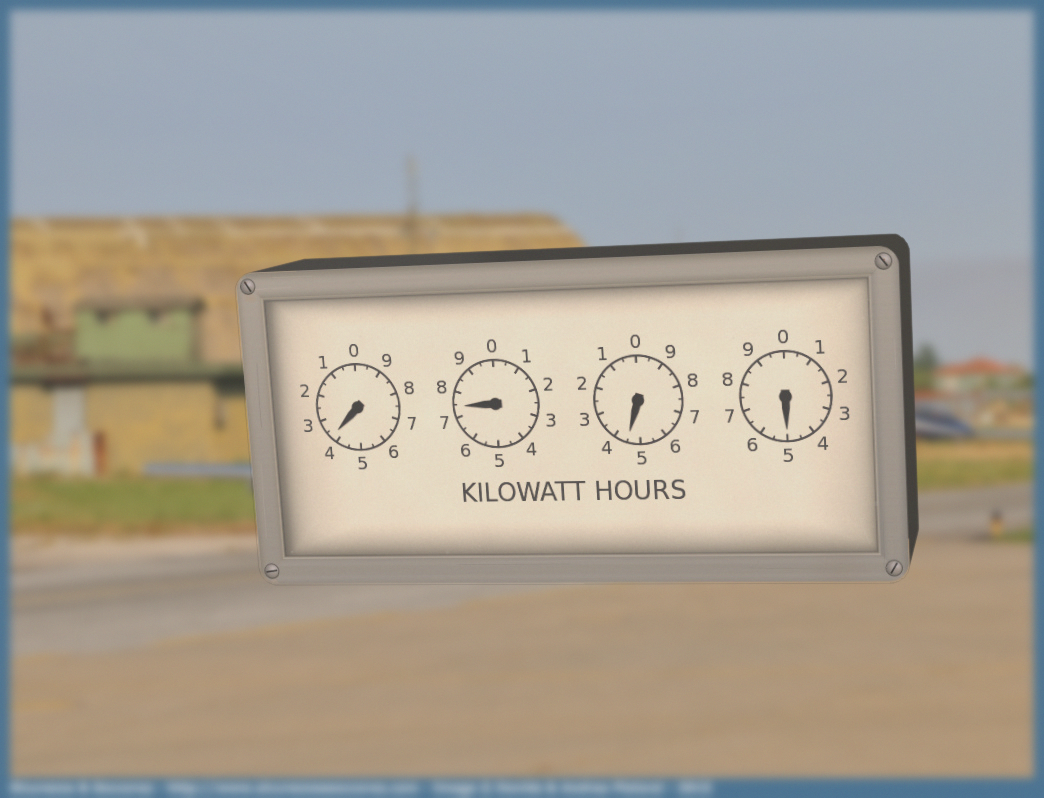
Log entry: 3745 (kWh)
